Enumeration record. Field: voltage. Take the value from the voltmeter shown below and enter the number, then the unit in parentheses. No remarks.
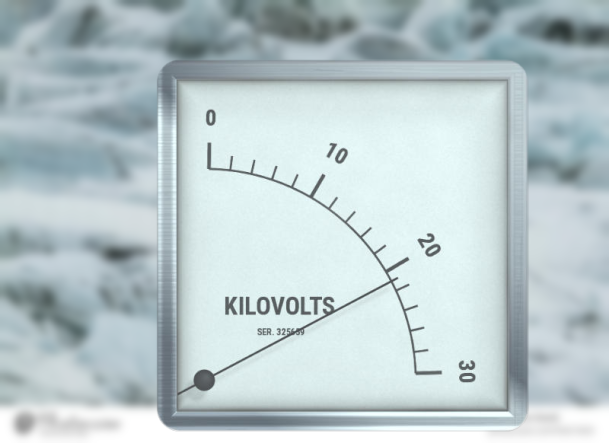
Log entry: 21 (kV)
